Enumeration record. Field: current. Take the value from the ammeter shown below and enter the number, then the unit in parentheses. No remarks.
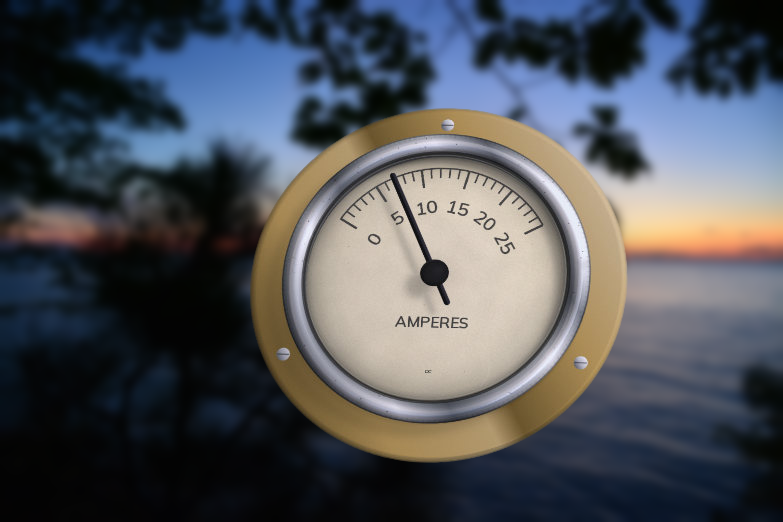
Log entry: 7 (A)
